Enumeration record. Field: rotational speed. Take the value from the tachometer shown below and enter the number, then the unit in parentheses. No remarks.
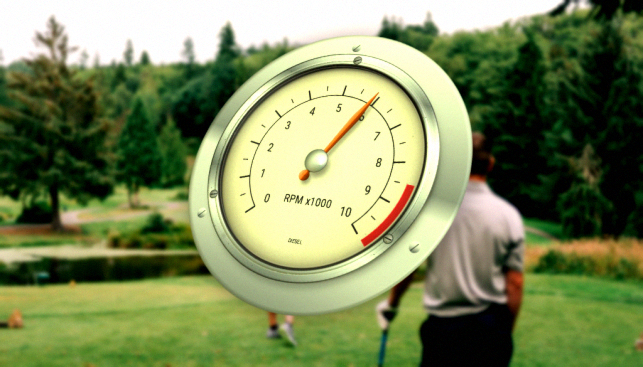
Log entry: 6000 (rpm)
